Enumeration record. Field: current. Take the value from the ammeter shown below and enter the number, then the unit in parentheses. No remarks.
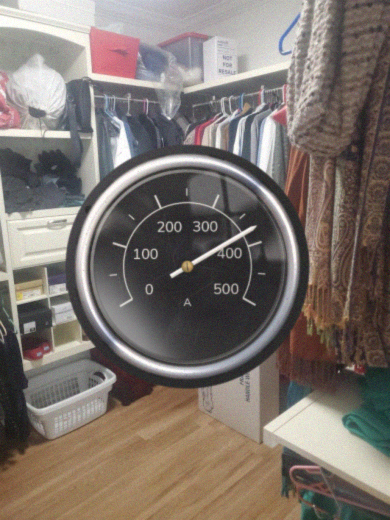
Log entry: 375 (A)
